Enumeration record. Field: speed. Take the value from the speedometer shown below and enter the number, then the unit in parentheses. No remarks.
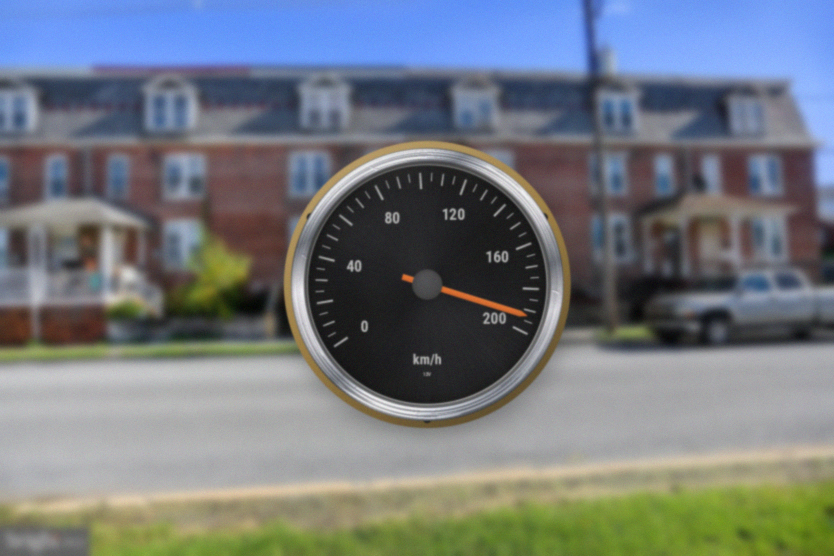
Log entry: 192.5 (km/h)
